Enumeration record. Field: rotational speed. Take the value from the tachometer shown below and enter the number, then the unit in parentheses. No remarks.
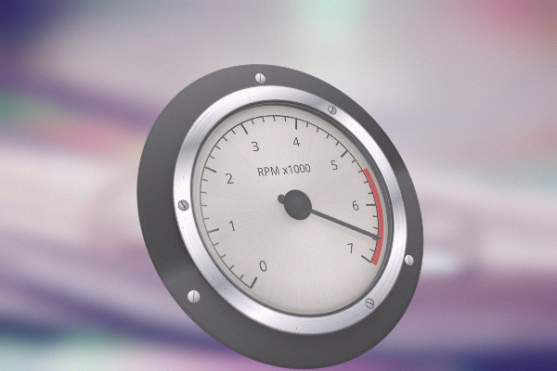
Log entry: 6600 (rpm)
